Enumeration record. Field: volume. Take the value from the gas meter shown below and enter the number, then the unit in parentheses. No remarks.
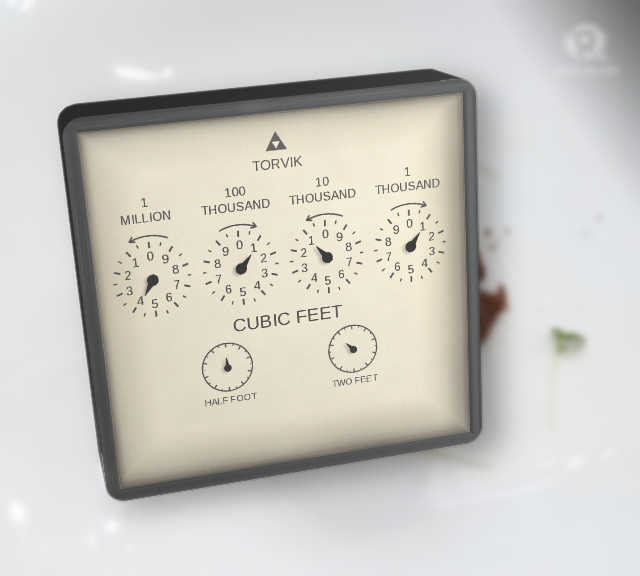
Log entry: 411100 (ft³)
